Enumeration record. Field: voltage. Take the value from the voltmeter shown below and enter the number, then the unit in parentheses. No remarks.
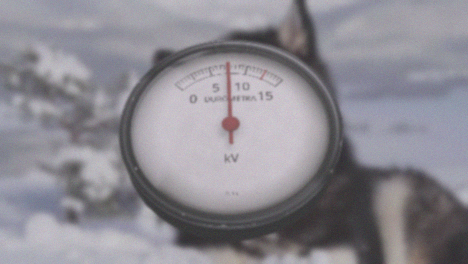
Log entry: 7.5 (kV)
